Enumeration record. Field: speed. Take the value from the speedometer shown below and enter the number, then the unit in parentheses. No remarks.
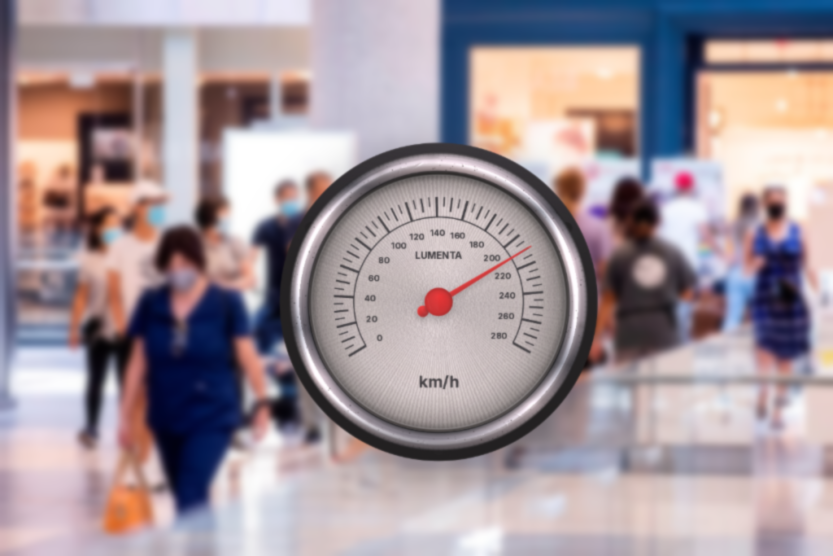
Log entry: 210 (km/h)
